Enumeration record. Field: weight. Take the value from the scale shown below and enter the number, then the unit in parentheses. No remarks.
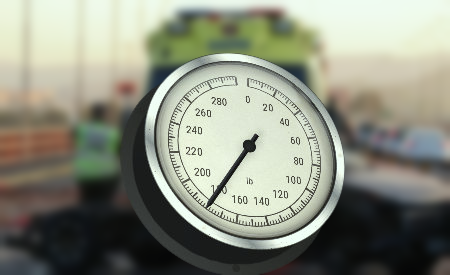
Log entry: 180 (lb)
